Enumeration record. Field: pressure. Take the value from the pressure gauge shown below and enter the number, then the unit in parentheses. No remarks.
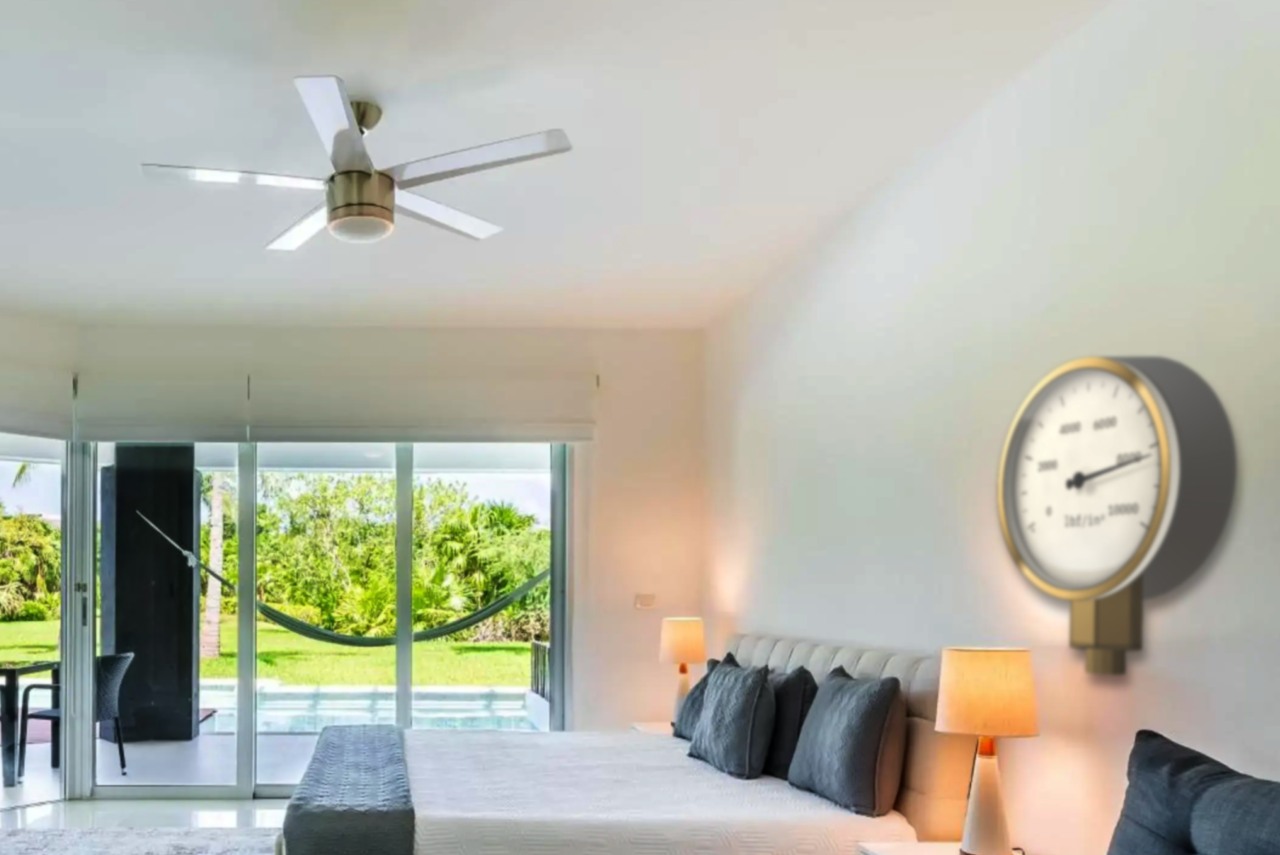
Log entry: 8250 (psi)
